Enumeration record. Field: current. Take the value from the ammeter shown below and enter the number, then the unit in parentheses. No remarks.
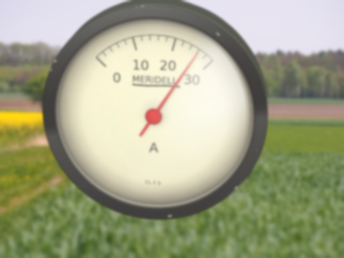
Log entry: 26 (A)
